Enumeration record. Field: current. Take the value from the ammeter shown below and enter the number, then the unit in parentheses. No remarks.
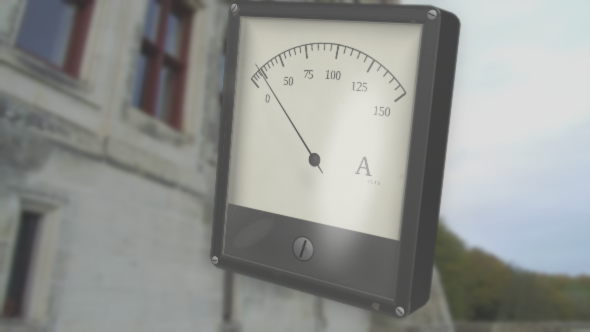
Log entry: 25 (A)
